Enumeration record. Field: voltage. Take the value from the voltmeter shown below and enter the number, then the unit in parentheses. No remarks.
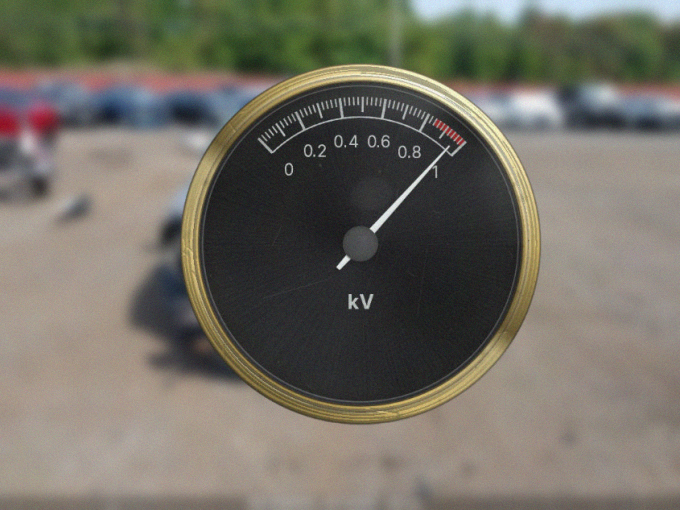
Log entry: 0.96 (kV)
